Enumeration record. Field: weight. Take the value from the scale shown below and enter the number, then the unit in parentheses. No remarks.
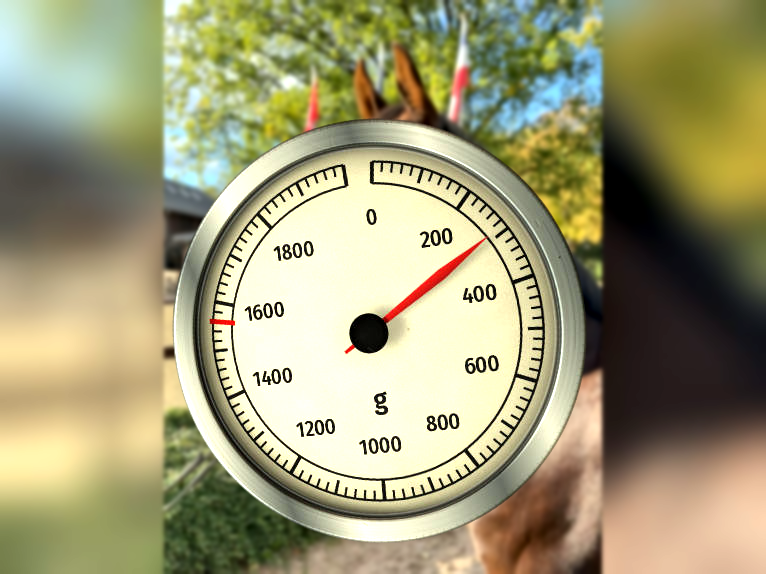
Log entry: 290 (g)
